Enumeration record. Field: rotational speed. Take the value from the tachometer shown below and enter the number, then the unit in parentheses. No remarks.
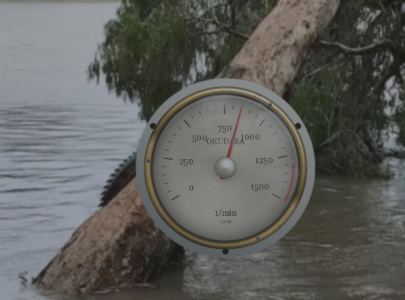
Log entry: 850 (rpm)
